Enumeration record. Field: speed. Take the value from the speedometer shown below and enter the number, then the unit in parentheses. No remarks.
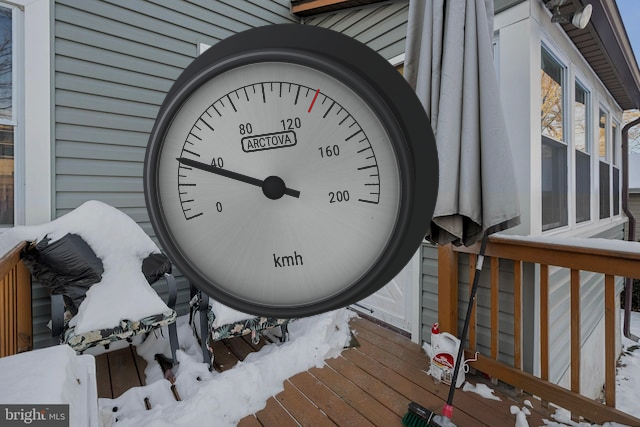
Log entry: 35 (km/h)
